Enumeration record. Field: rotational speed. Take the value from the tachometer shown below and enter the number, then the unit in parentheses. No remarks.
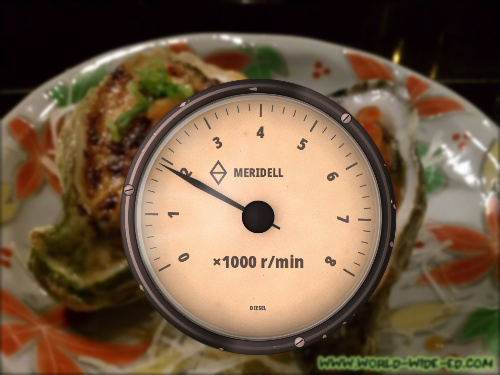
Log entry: 1900 (rpm)
